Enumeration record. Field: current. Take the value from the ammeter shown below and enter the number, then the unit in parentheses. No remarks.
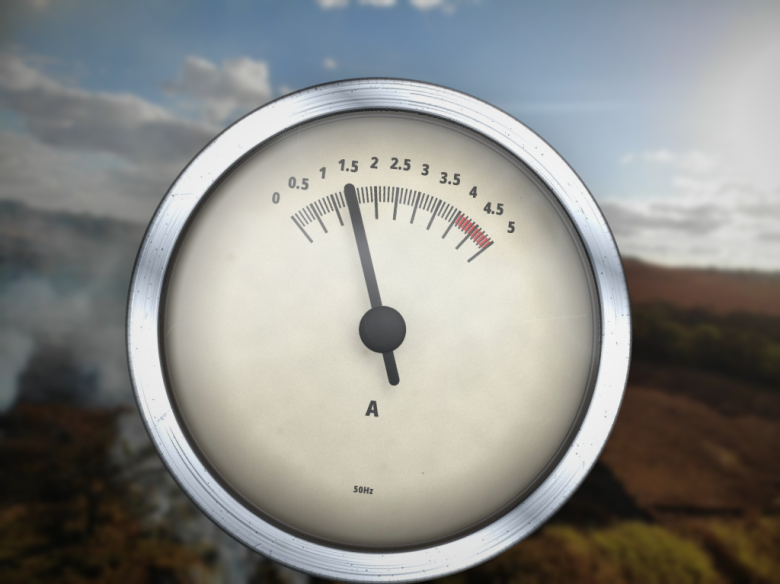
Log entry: 1.4 (A)
